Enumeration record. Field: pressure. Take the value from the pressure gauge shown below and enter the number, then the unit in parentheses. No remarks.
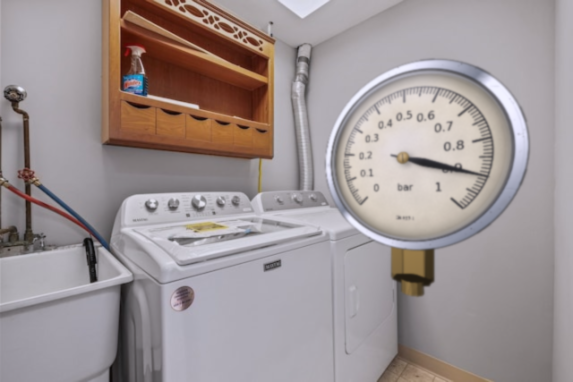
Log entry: 0.9 (bar)
